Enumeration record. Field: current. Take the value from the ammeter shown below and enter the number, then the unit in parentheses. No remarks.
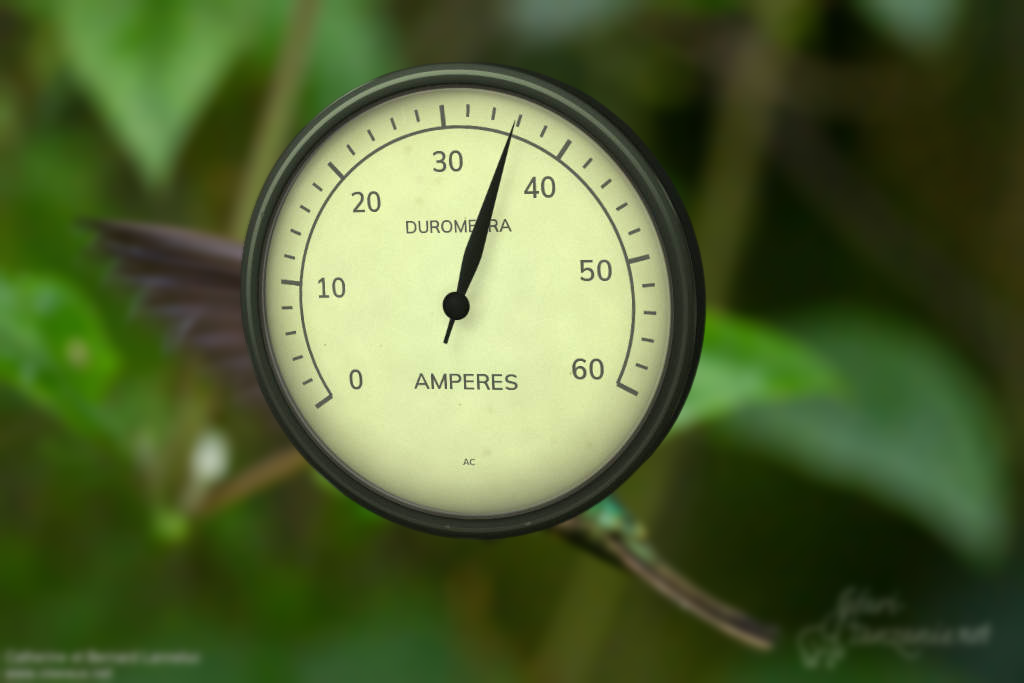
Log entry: 36 (A)
